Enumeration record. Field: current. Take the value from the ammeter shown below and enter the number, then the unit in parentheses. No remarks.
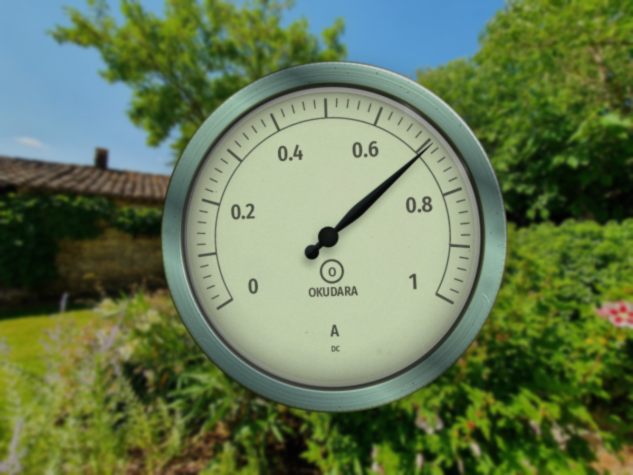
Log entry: 0.71 (A)
